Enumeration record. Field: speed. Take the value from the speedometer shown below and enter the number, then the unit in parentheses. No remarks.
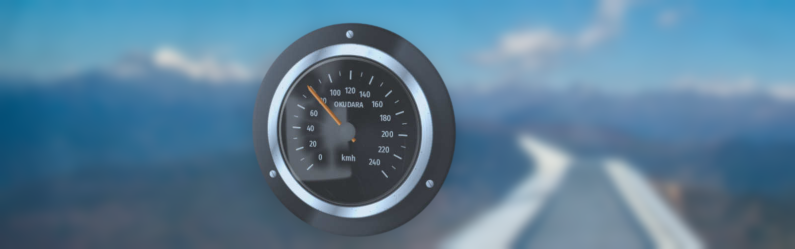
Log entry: 80 (km/h)
